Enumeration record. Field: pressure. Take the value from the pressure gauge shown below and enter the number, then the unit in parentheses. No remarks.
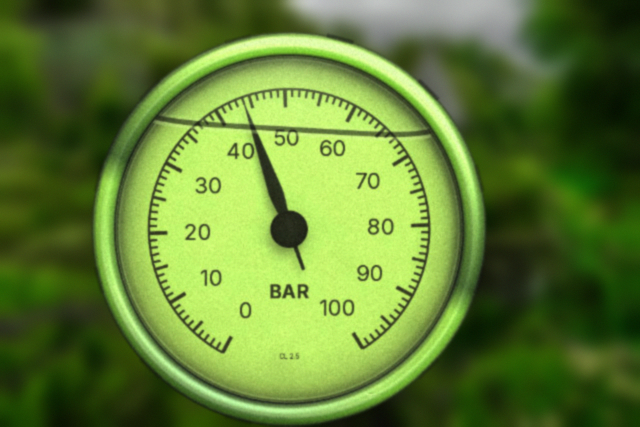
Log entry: 44 (bar)
